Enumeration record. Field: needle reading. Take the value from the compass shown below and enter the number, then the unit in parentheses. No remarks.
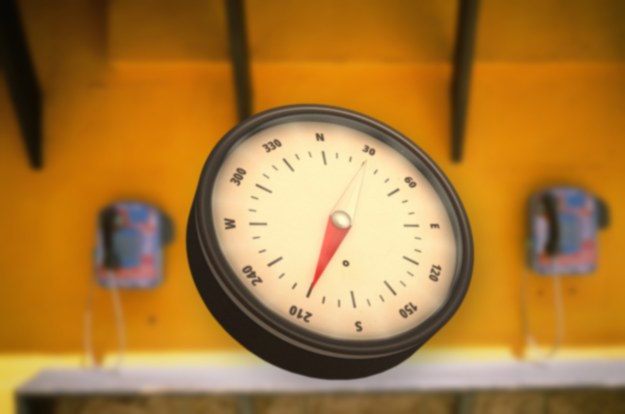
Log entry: 210 (°)
